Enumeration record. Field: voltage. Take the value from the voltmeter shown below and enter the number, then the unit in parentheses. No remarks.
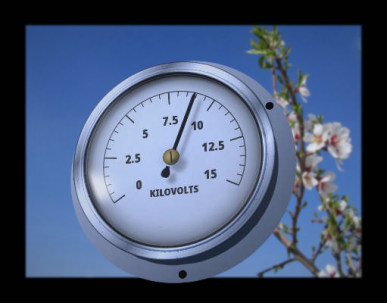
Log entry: 9 (kV)
